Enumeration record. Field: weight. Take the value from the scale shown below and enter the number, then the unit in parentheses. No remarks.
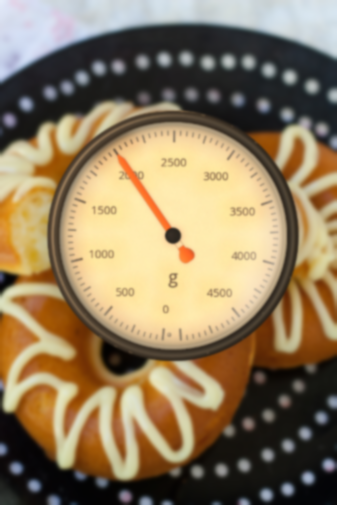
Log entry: 2000 (g)
